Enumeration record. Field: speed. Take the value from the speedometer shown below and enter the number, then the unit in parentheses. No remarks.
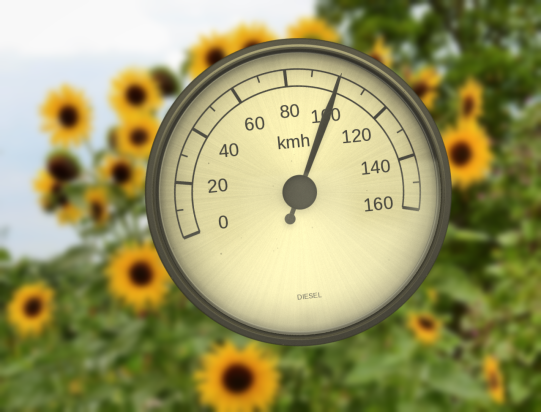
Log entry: 100 (km/h)
